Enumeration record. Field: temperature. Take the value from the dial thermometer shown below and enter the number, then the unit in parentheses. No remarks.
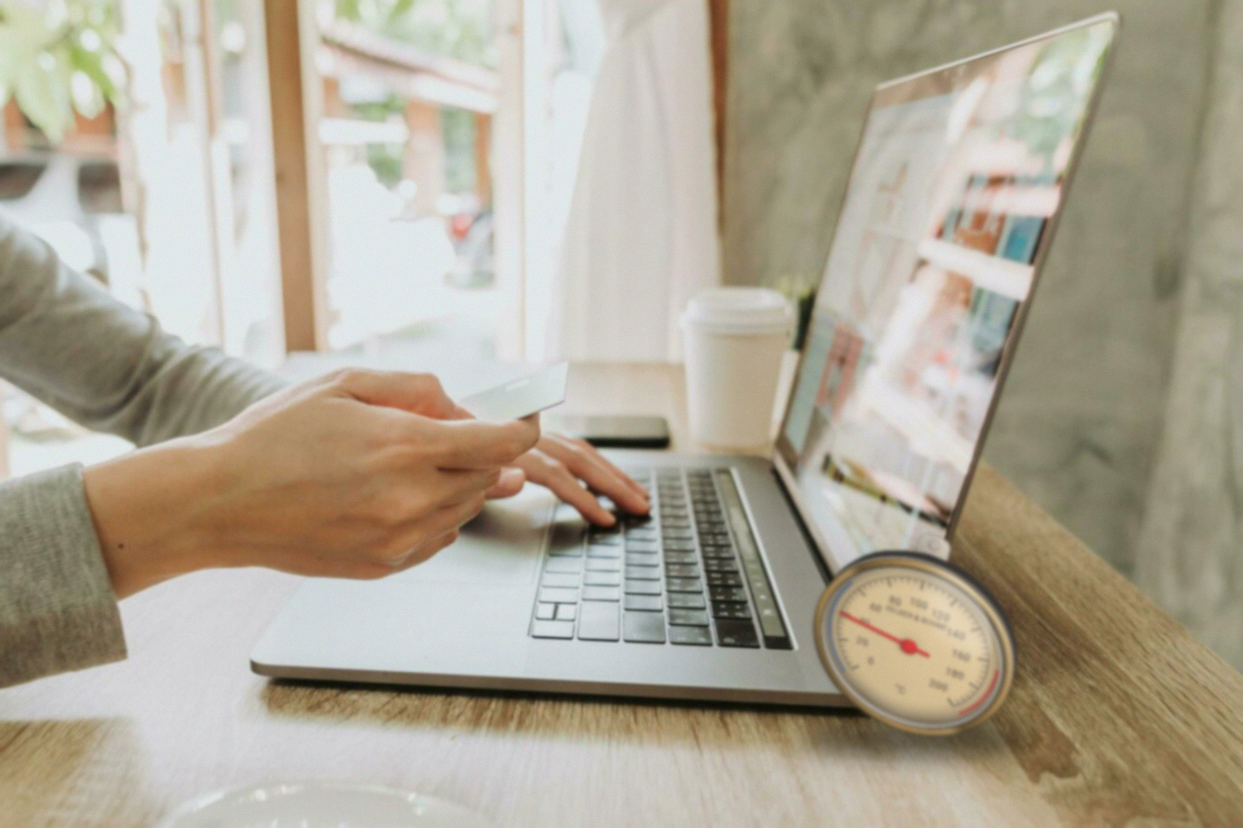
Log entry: 40 (°C)
